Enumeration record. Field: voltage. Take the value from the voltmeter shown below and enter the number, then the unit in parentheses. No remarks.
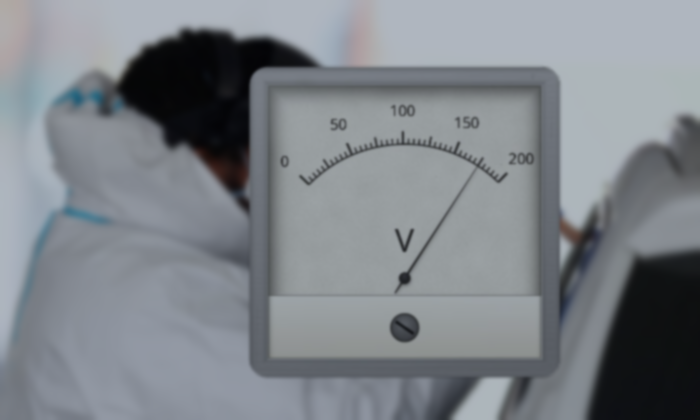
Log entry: 175 (V)
